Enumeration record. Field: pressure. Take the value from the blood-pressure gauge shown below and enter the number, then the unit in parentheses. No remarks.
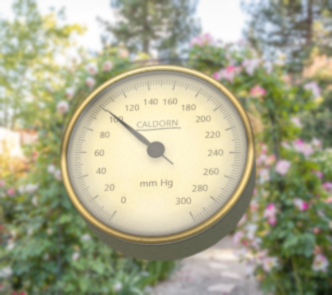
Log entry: 100 (mmHg)
